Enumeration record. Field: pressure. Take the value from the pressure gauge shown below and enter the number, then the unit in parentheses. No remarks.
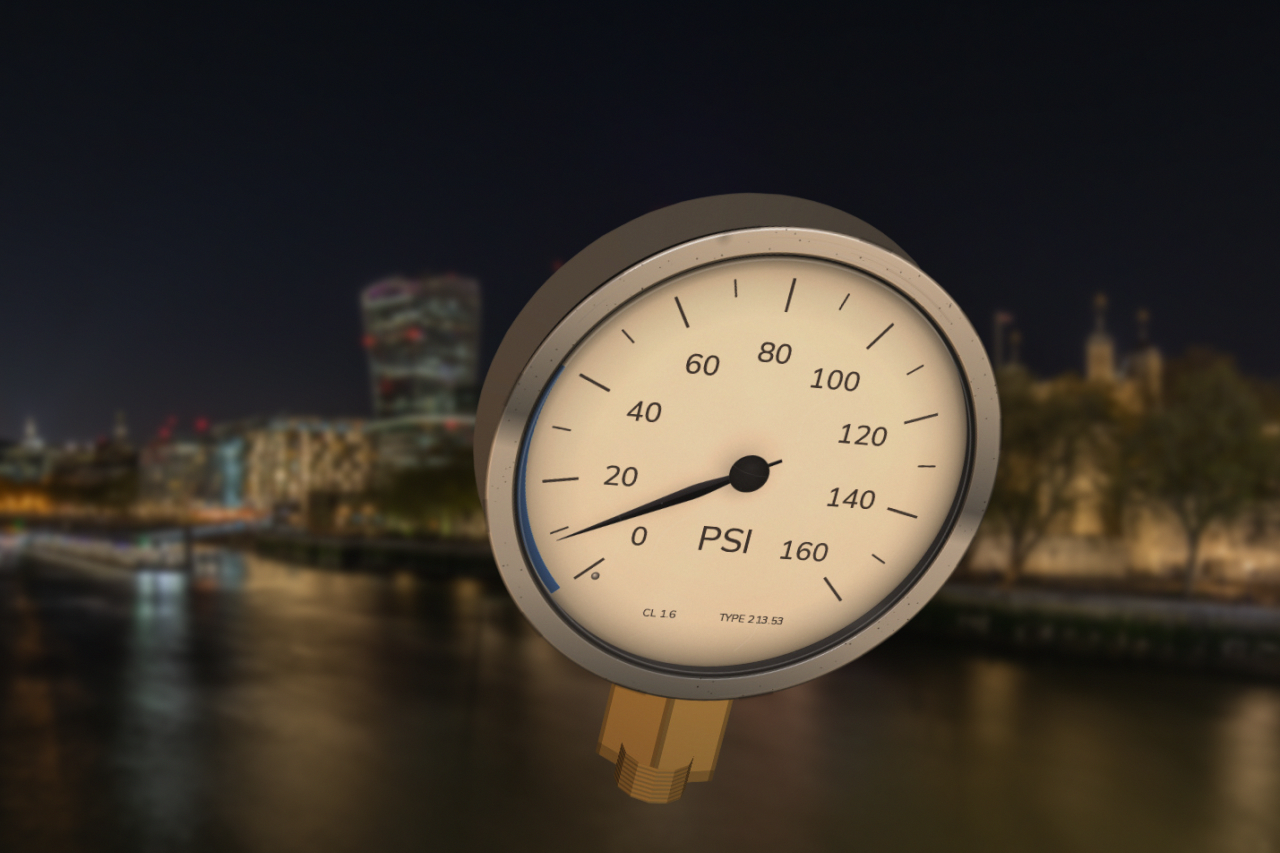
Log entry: 10 (psi)
